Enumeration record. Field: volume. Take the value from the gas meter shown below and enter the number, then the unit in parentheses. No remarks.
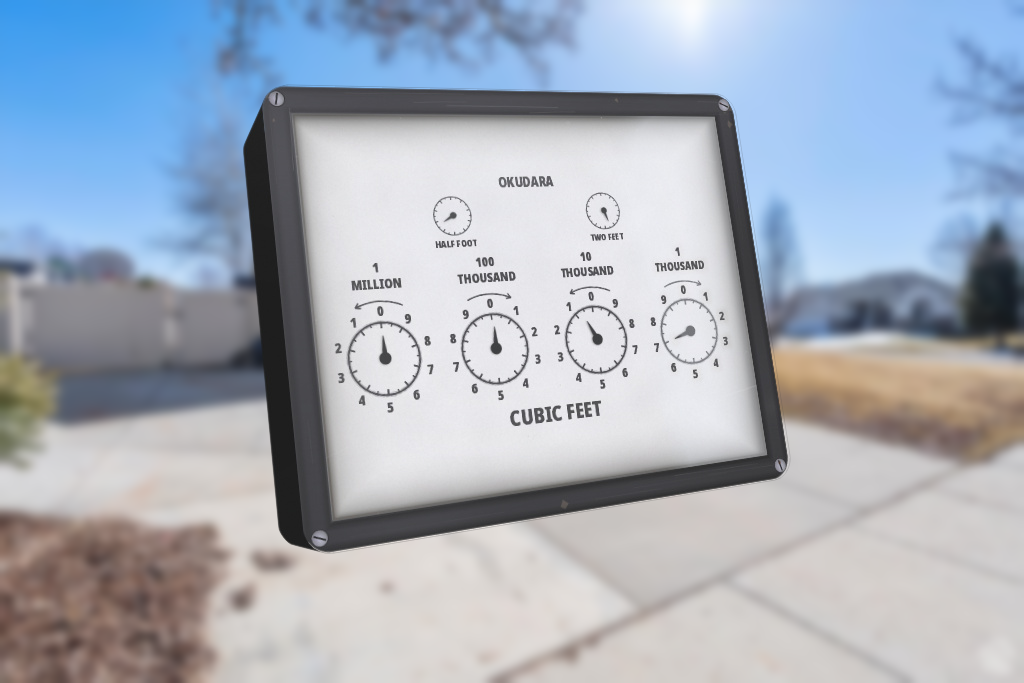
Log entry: 700 (ft³)
